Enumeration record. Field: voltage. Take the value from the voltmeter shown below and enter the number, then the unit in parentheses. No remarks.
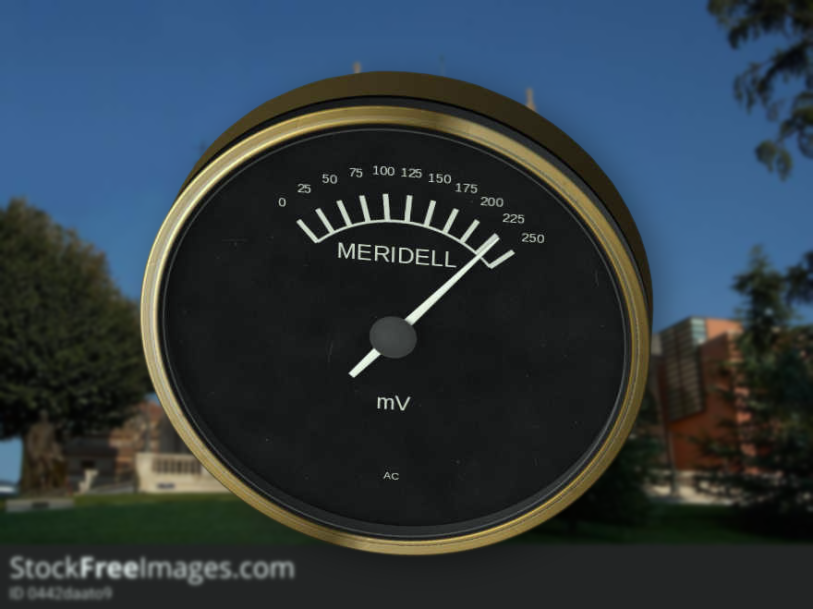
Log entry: 225 (mV)
